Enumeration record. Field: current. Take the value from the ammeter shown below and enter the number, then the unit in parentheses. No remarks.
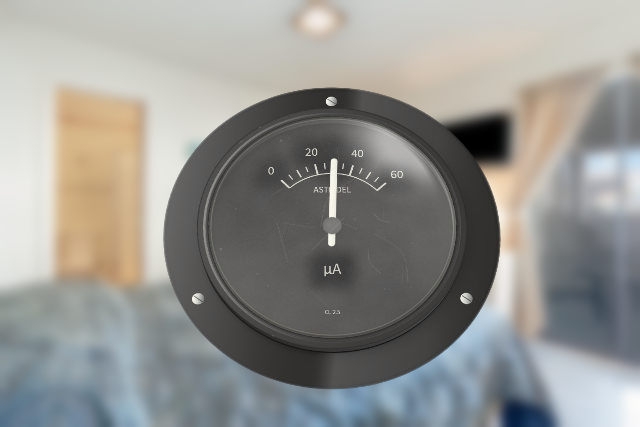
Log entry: 30 (µA)
